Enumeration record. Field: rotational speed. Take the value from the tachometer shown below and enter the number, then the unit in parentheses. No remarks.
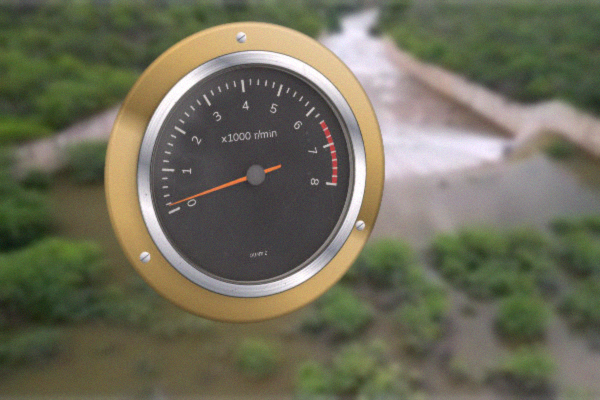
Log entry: 200 (rpm)
